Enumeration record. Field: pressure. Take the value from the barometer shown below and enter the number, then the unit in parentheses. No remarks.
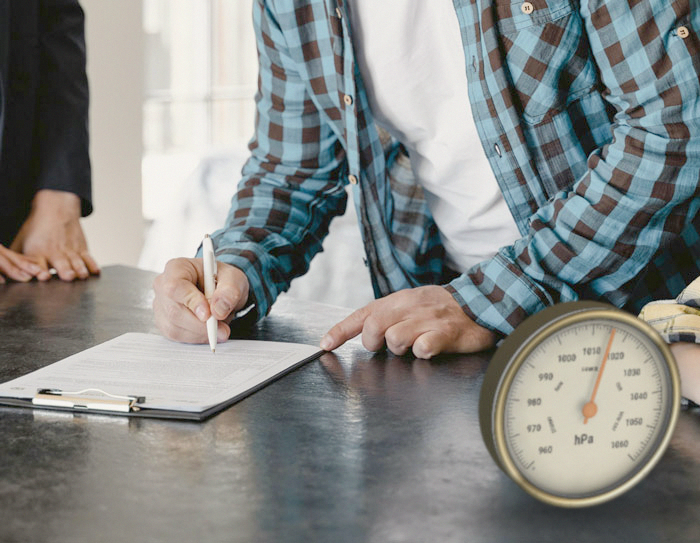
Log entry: 1015 (hPa)
